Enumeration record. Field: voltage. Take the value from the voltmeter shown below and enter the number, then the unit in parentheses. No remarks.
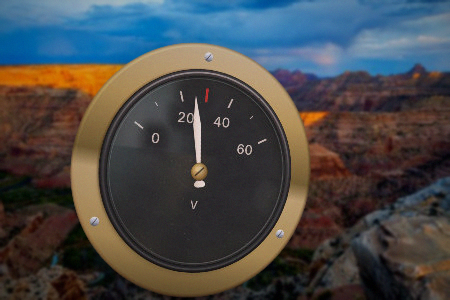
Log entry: 25 (V)
